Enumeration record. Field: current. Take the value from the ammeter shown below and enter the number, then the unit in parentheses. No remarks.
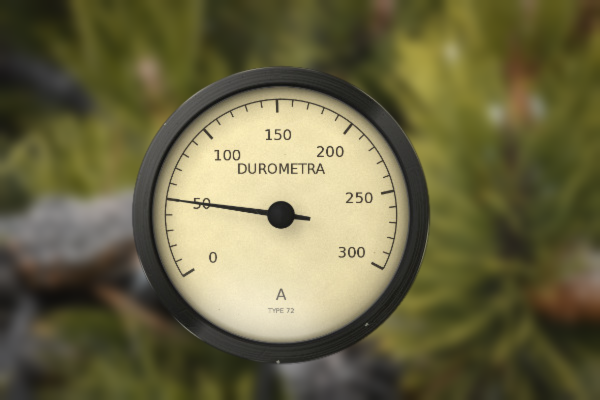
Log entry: 50 (A)
